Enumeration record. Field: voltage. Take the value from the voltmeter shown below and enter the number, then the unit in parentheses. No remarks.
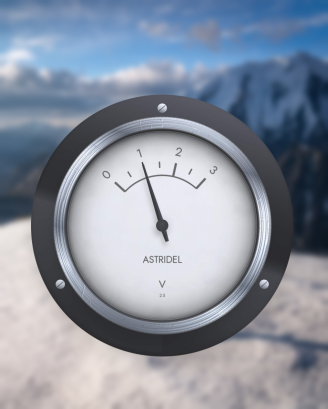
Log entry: 1 (V)
